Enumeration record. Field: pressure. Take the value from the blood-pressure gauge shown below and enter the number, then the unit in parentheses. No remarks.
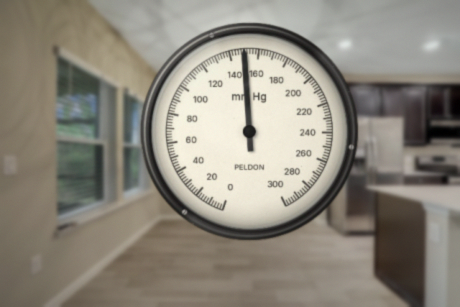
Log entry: 150 (mmHg)
